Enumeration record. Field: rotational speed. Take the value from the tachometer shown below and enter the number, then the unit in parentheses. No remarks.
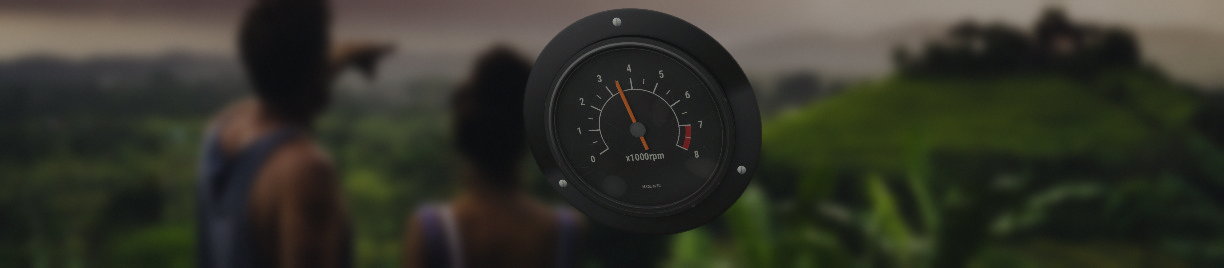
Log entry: 3500 (rpm)
